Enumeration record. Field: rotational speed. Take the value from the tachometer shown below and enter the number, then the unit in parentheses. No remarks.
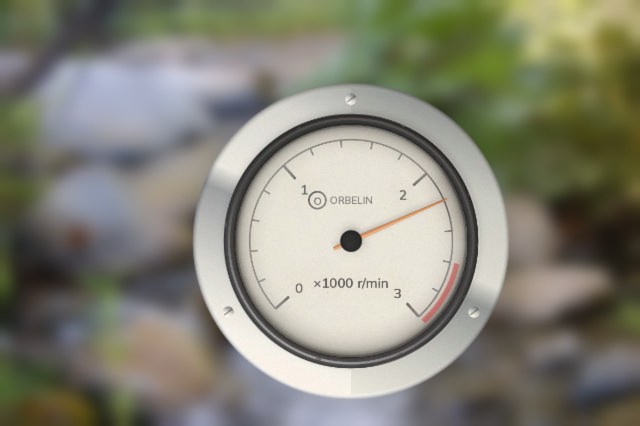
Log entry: 2200 (rpm)
